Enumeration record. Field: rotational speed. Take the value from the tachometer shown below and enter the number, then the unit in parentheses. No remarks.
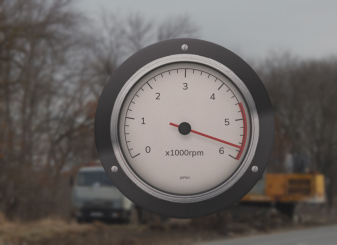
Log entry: 5700 (rpm)
